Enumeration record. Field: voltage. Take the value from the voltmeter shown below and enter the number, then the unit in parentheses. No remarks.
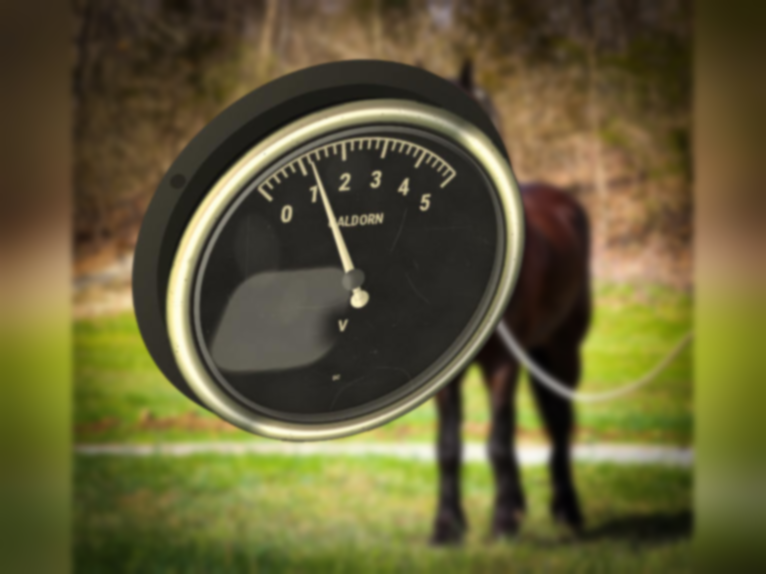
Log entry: 1.2 (V)
